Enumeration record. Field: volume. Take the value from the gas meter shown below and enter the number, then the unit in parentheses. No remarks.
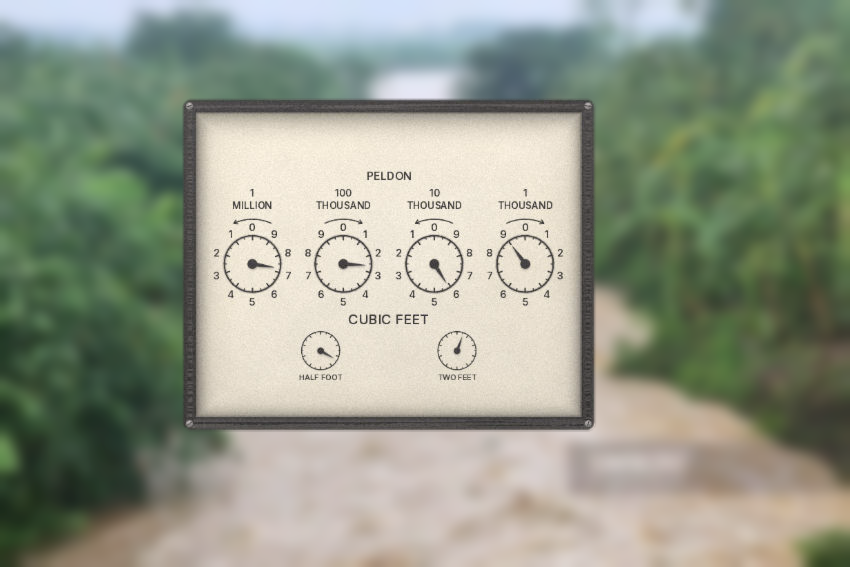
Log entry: 725900 (ft³)
